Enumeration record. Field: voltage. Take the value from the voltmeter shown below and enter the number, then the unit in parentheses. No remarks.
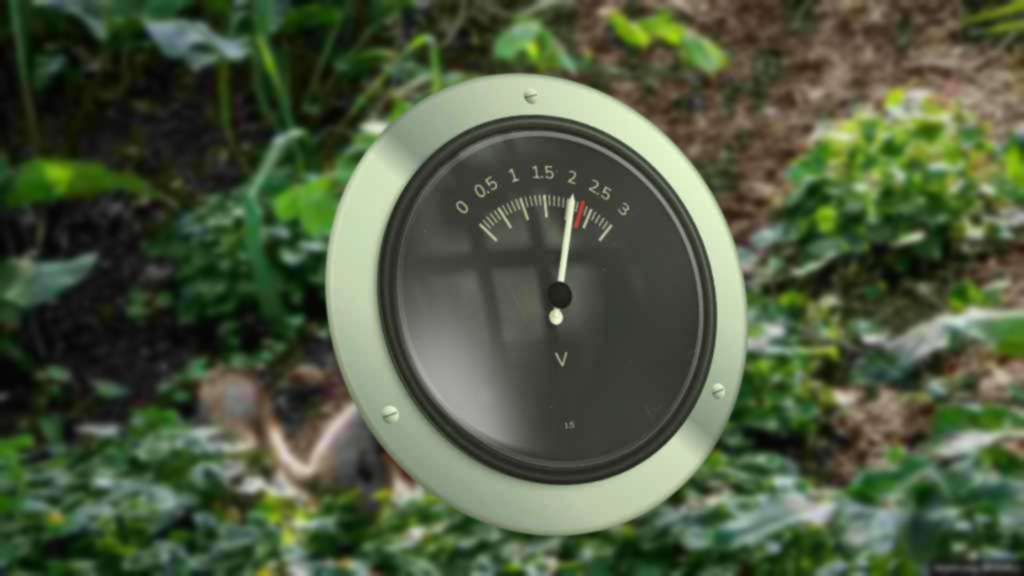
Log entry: 2 (V)
